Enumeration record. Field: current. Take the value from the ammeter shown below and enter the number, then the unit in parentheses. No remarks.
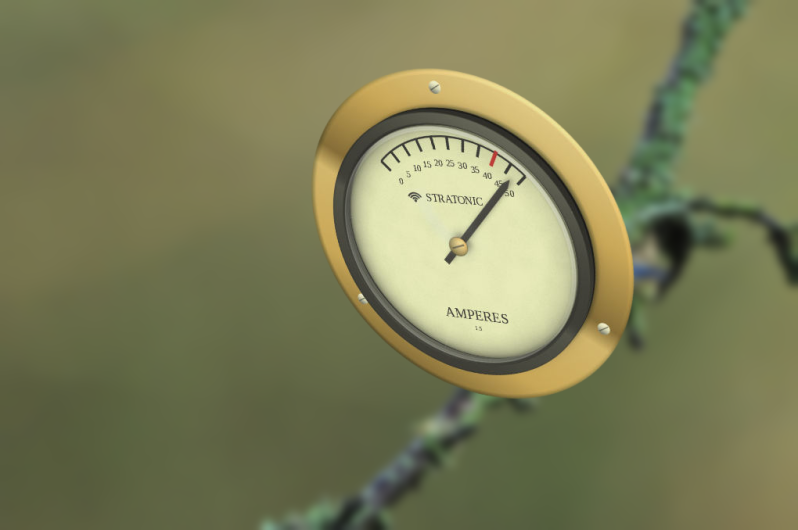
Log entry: 47.5 (A)
